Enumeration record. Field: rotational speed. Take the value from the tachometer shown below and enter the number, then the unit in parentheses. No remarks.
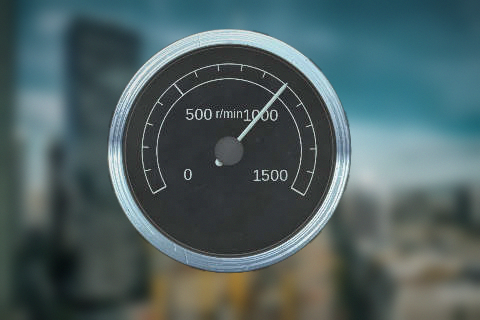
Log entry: 1000 (rpm)
